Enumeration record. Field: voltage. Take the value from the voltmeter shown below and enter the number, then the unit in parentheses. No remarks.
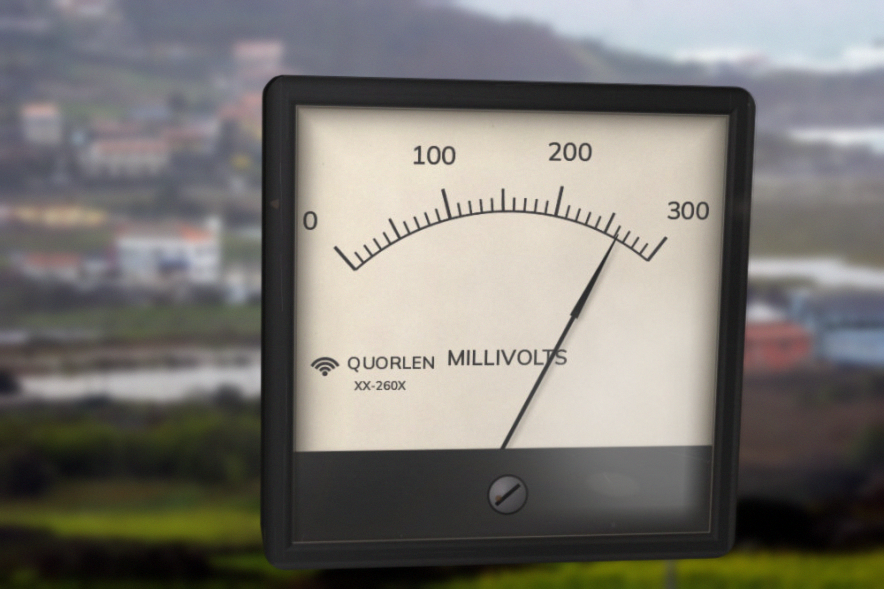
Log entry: 260 (mV)
